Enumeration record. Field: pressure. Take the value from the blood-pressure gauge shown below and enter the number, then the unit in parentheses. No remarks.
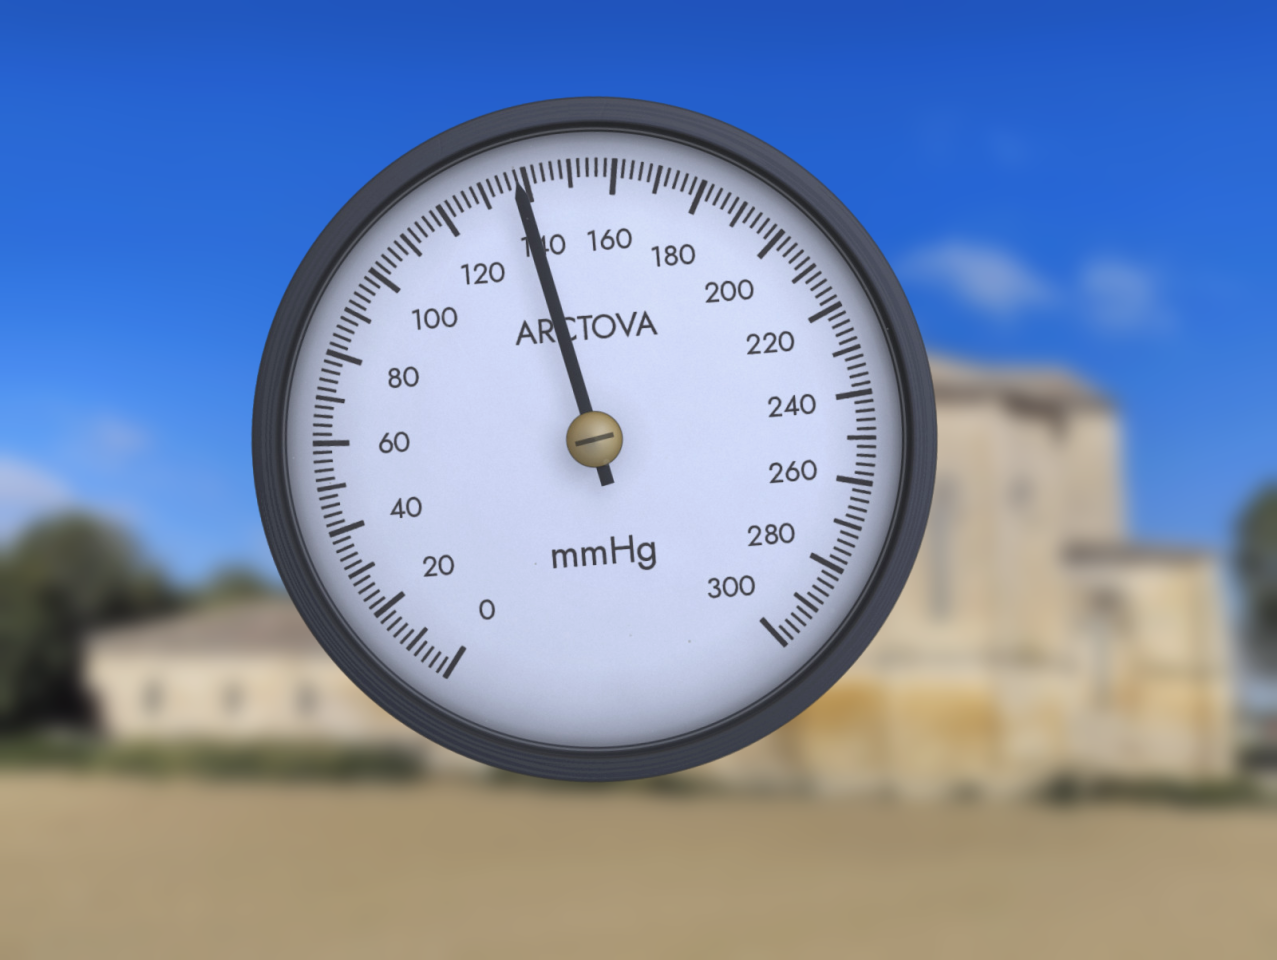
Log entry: 138 (mmHg)
